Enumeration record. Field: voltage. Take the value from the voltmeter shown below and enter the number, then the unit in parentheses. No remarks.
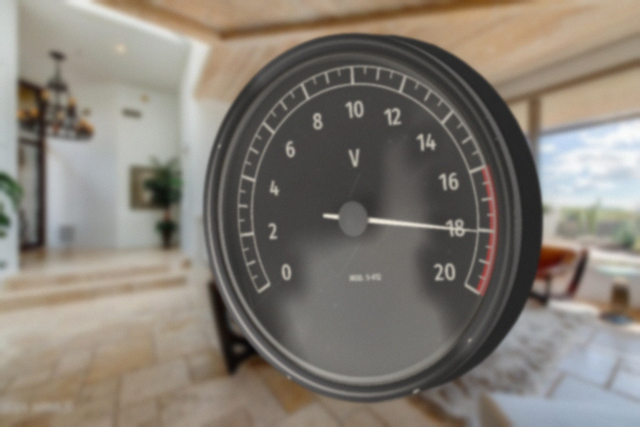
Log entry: 18 (V)
